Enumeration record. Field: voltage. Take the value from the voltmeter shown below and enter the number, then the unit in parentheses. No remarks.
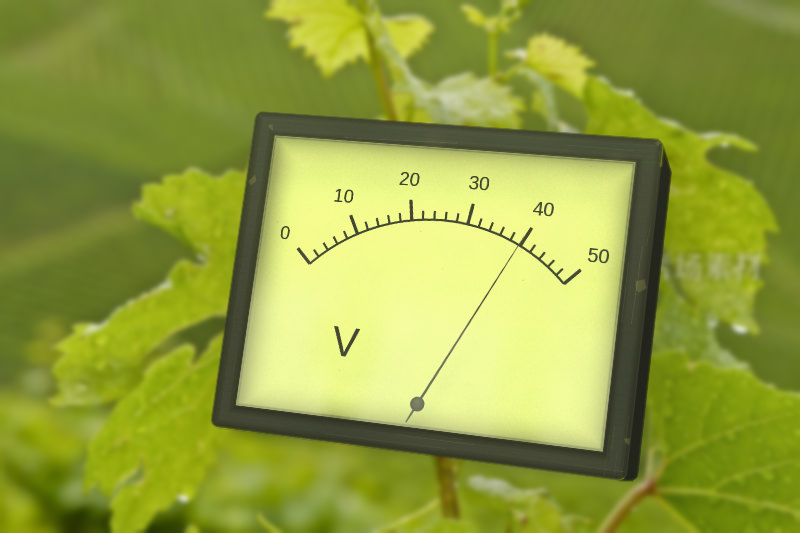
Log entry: 40 (V)
